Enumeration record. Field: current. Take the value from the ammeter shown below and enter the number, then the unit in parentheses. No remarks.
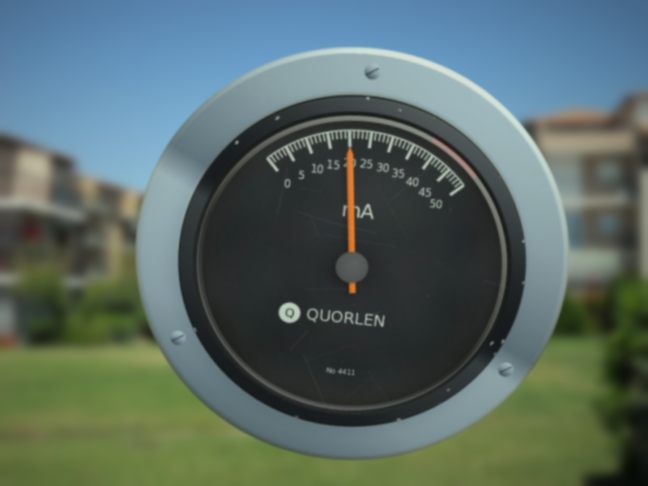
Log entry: 20 (mA)
